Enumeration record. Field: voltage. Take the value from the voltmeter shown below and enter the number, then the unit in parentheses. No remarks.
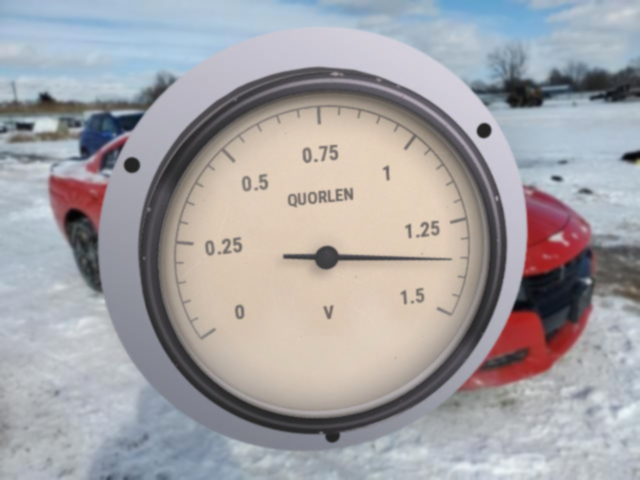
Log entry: 1.35 (V)
